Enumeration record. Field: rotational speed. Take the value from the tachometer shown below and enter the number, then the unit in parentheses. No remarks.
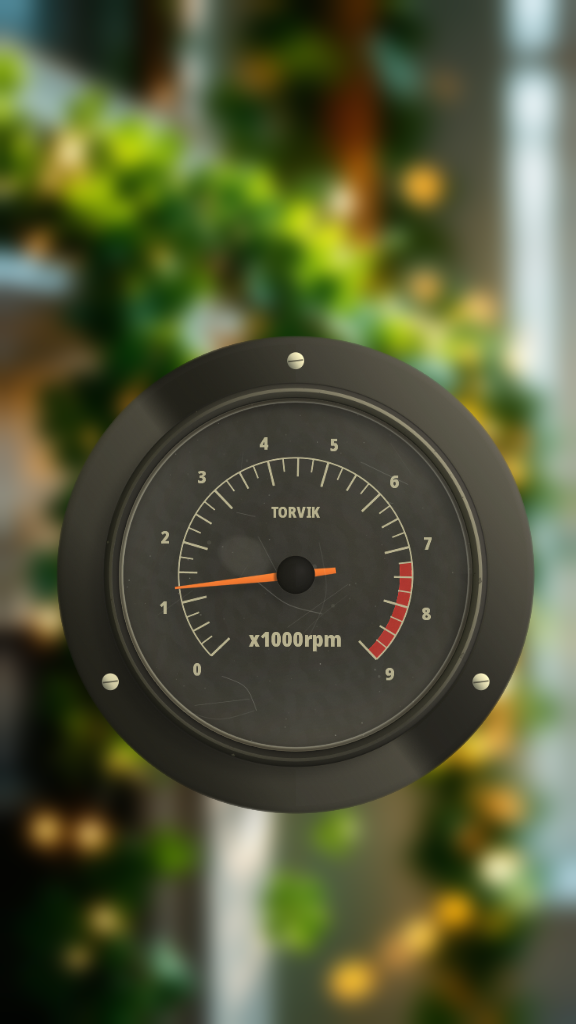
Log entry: 1250 (rpm)
